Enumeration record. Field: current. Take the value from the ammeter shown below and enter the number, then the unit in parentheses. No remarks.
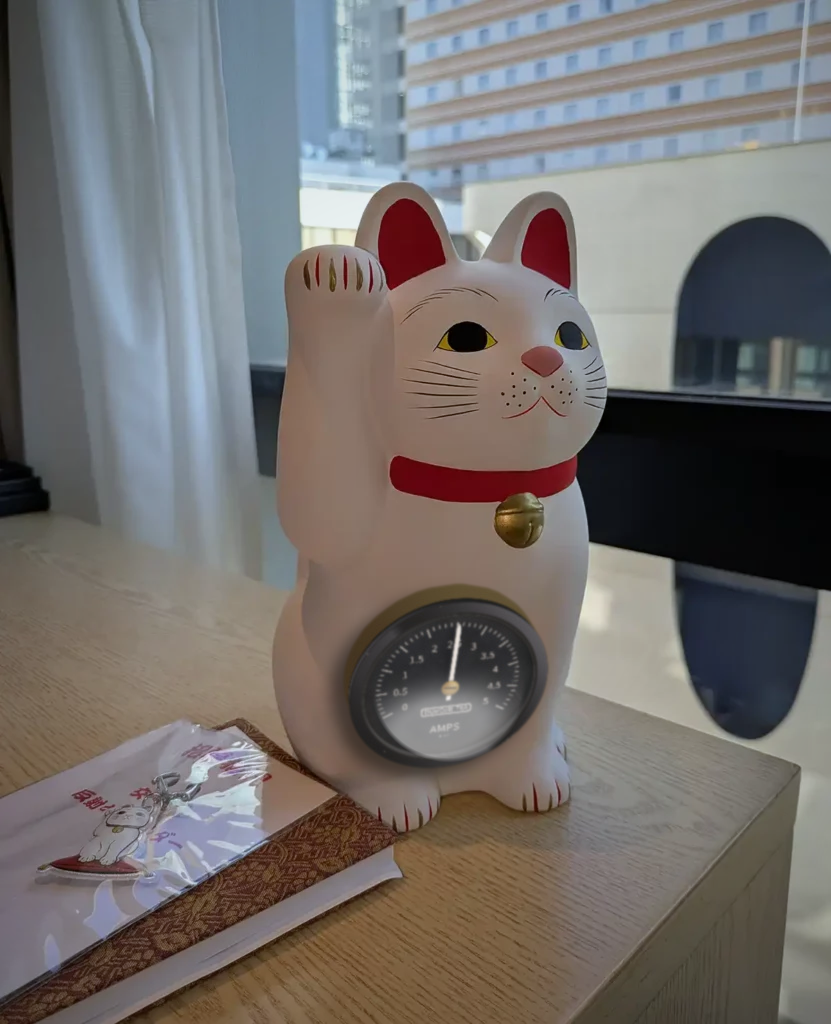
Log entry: 2.5 (A)
